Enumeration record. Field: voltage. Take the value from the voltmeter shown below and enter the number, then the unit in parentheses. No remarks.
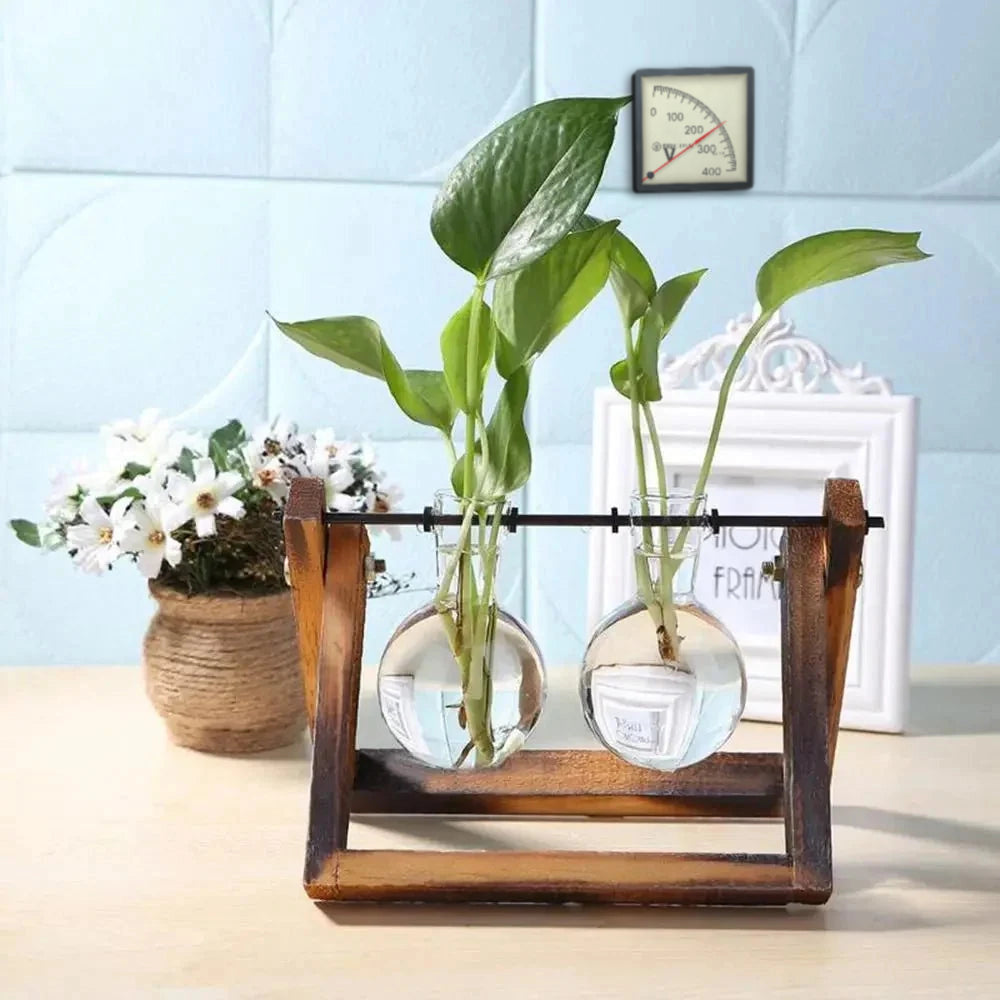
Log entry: 250 (V)
